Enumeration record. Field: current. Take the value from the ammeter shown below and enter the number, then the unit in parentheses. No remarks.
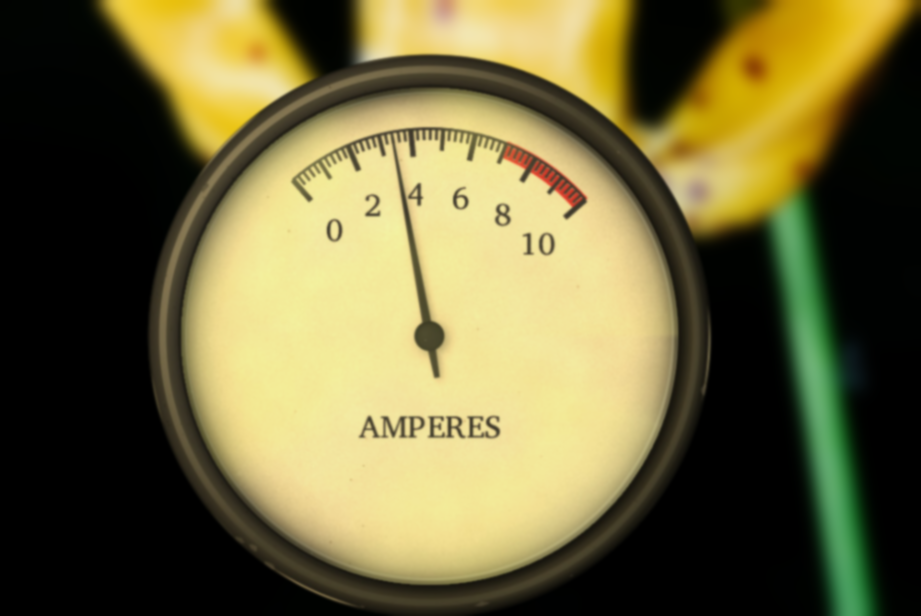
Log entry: 3.4 (A)
